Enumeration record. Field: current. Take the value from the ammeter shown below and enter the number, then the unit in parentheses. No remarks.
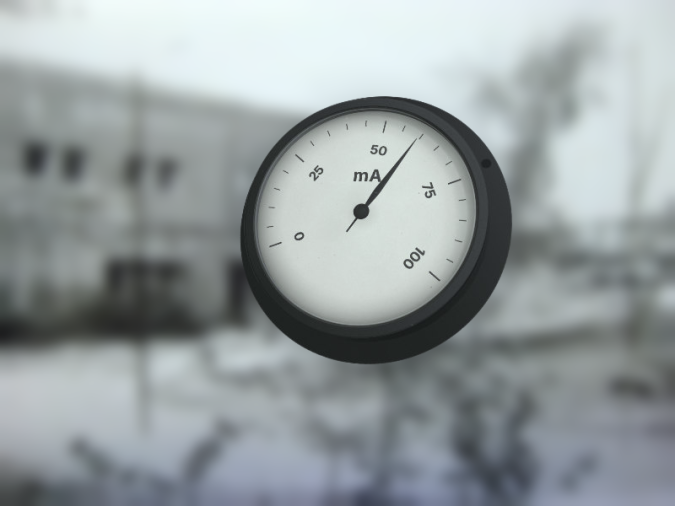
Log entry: 60 (mA)
